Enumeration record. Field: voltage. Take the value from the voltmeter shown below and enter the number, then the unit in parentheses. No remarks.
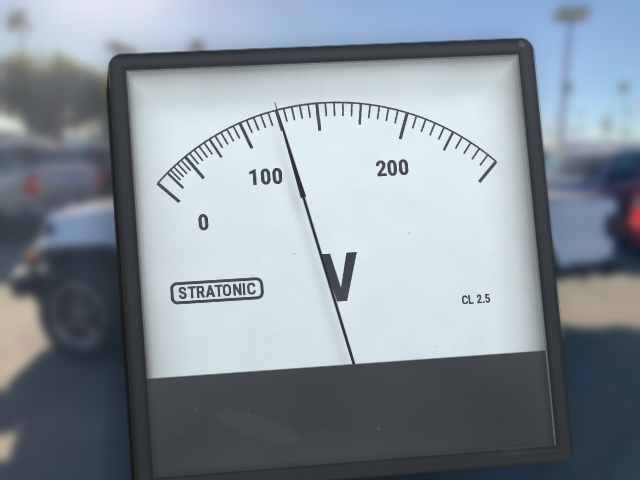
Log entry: 125 (V)
